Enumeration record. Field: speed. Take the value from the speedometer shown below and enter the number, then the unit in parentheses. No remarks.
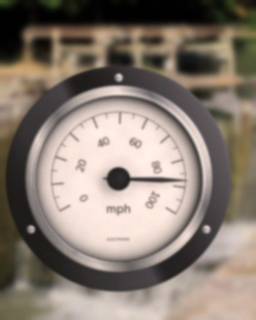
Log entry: 87.5 (mph)
